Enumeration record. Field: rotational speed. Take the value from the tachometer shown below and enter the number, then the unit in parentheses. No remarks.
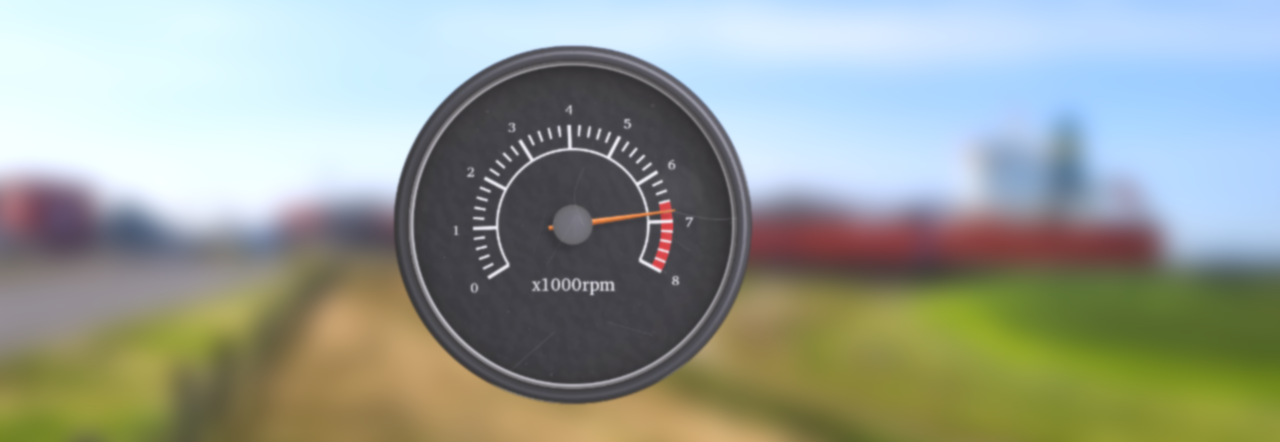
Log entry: 6800 (rpm)
